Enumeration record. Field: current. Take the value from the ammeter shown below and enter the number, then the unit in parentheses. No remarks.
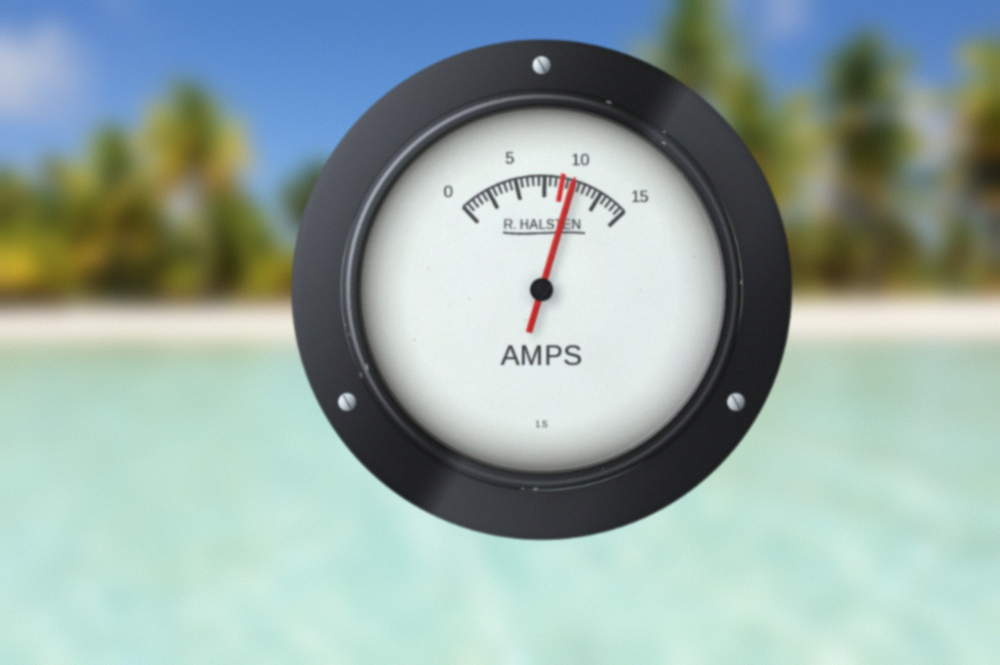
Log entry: 10 (A)
